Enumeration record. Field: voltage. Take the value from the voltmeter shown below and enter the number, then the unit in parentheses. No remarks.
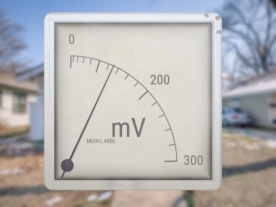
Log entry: 130 (mV)
